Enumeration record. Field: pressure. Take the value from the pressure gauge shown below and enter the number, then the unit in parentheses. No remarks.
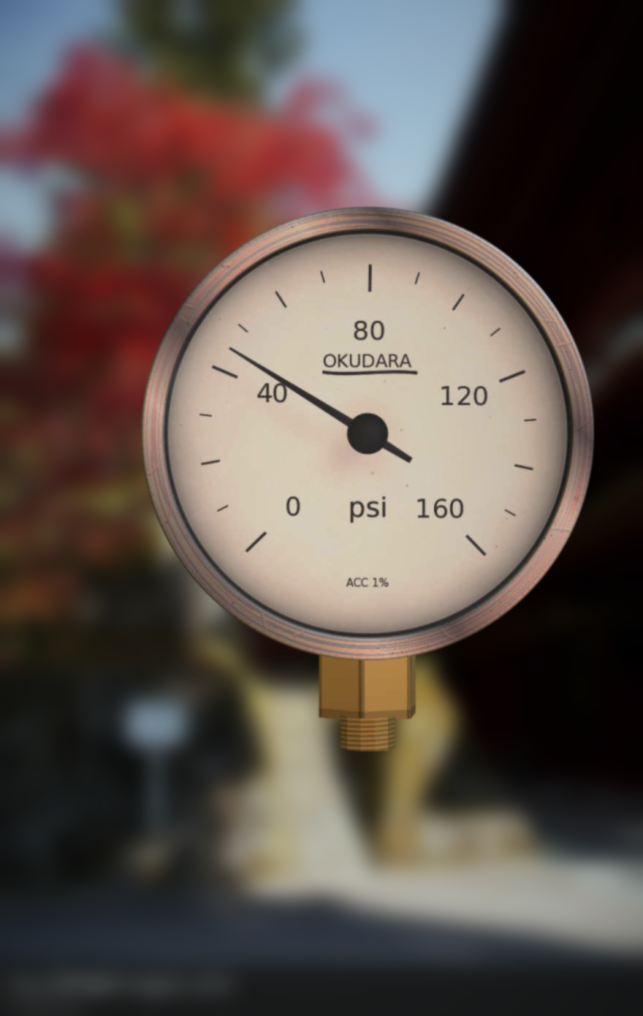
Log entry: 45 (psi)
